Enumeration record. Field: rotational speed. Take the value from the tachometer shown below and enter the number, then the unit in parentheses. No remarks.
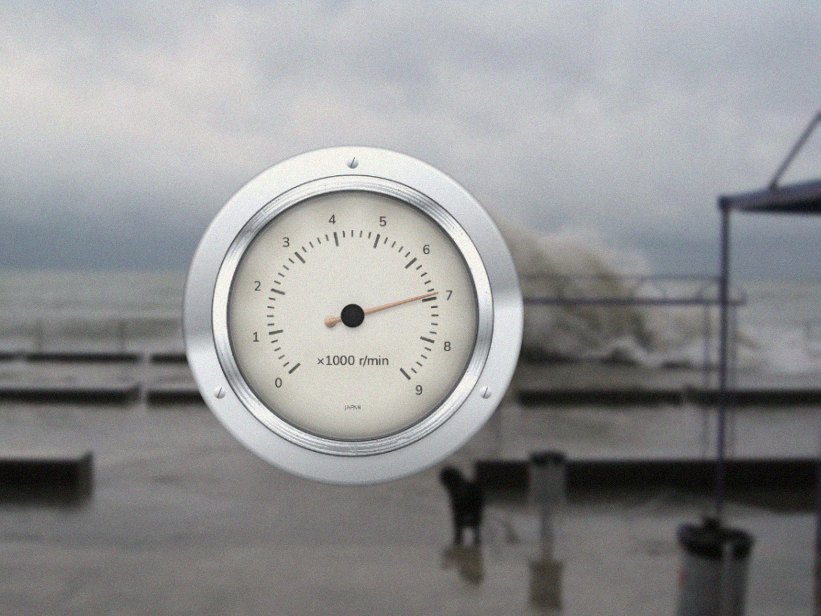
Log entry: 6900 (rpm)
